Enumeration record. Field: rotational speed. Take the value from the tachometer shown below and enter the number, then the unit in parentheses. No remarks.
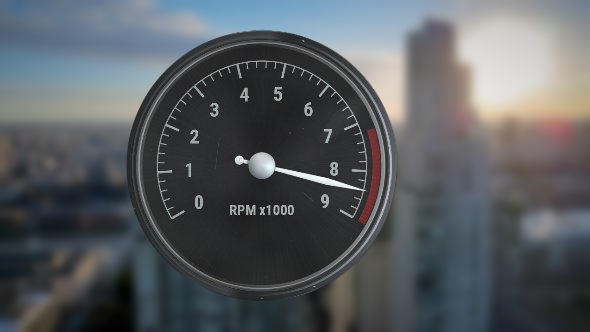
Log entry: 8400 (rpm)
